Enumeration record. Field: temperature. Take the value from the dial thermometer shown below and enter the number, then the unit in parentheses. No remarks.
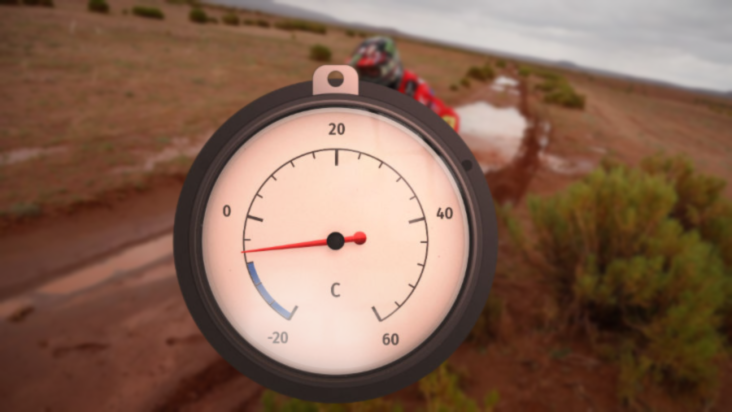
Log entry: -6 (°C)
